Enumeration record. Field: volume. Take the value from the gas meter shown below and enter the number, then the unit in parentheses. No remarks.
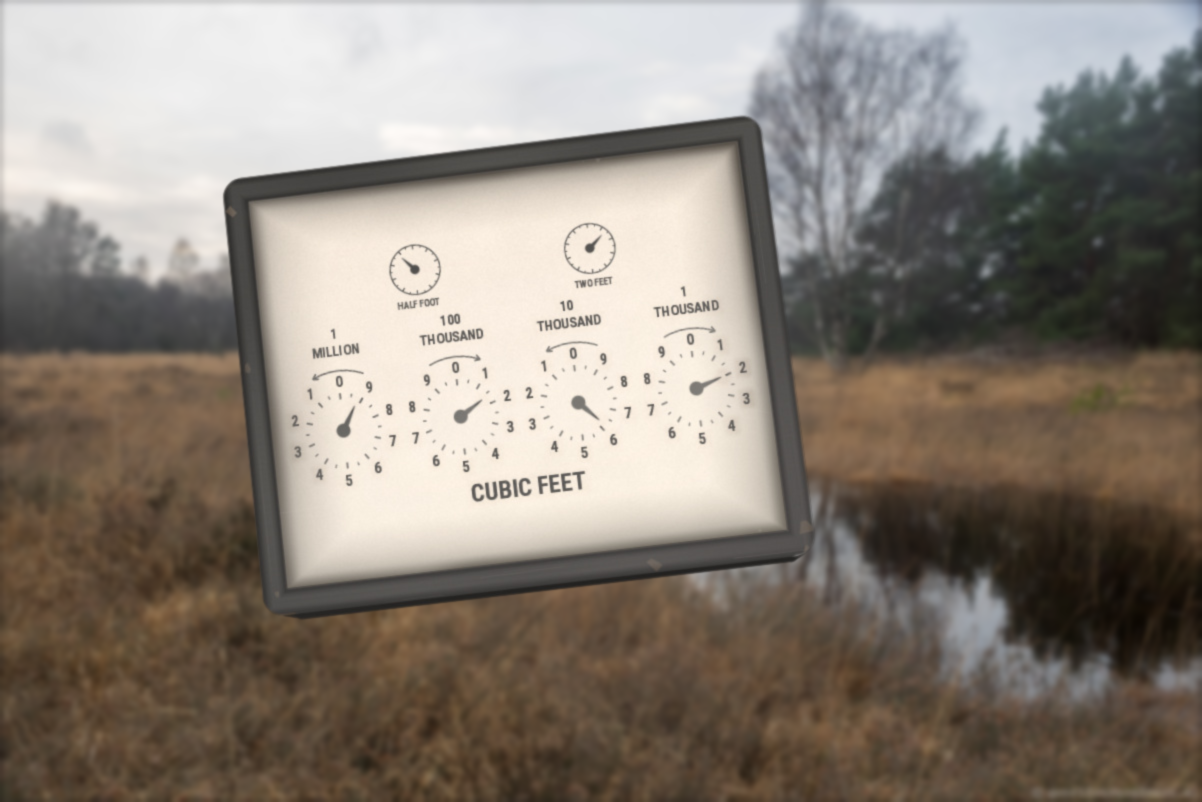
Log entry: 916200 (ft³)
